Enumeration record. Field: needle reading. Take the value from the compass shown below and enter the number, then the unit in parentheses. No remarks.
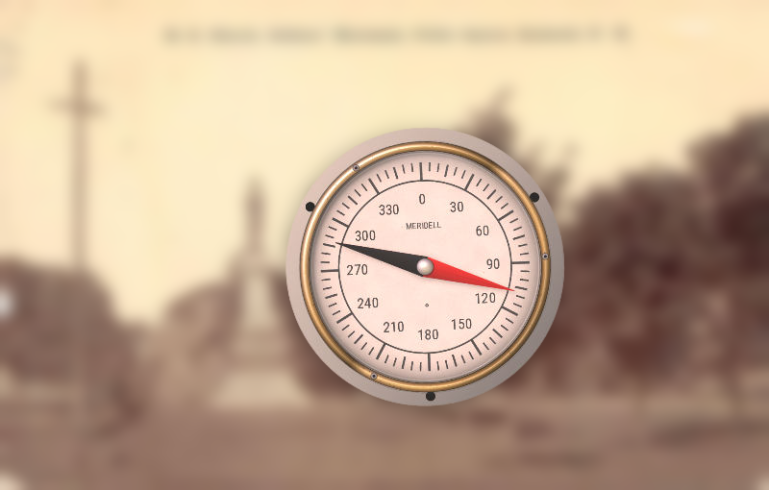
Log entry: 107.5 (°)
